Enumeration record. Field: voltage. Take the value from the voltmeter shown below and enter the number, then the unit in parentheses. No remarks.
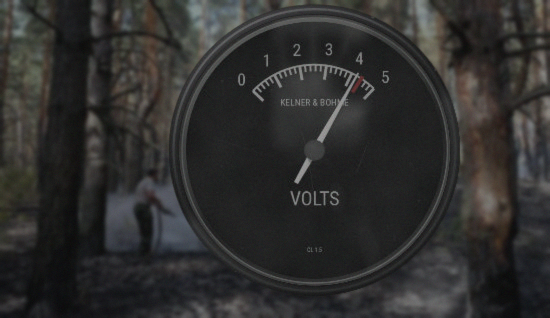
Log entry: 4.2 (V)
